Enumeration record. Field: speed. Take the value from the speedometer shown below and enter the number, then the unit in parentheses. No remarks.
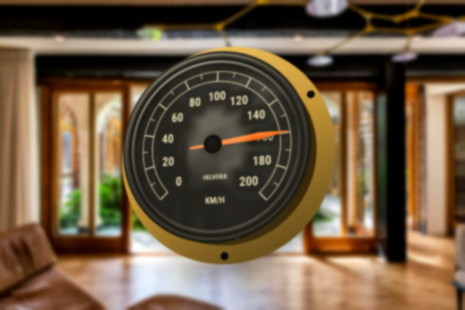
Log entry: 160 (km/h)
